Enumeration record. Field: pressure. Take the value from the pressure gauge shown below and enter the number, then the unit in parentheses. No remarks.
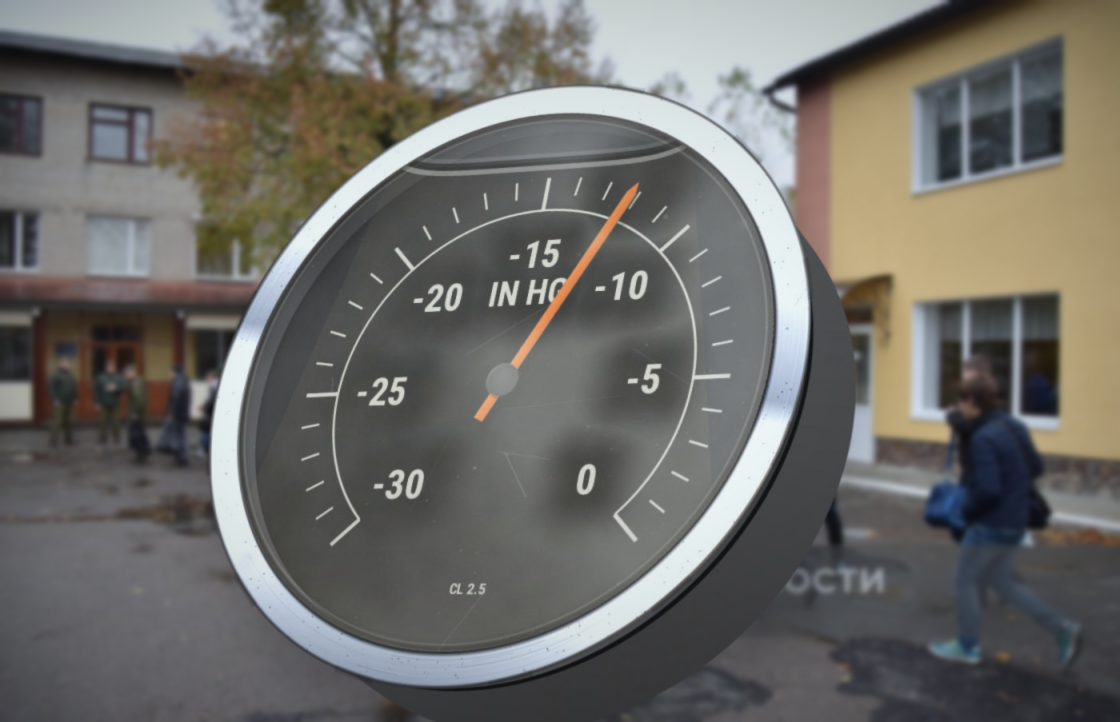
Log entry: -12 (inHg)
